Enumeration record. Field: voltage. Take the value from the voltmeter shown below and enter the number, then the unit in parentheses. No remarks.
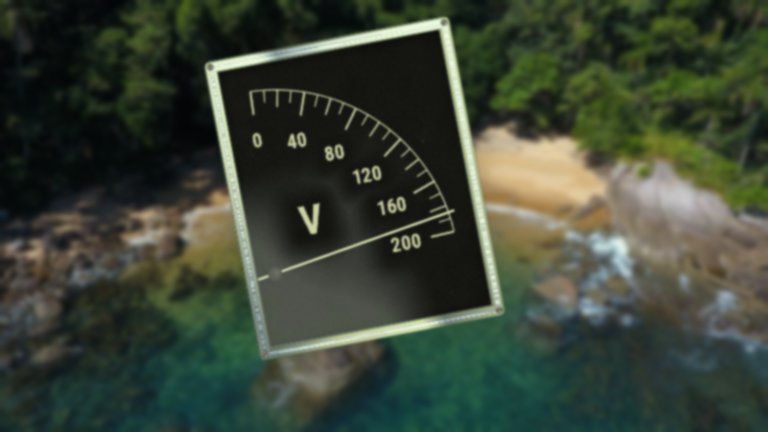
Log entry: 185 (V)
